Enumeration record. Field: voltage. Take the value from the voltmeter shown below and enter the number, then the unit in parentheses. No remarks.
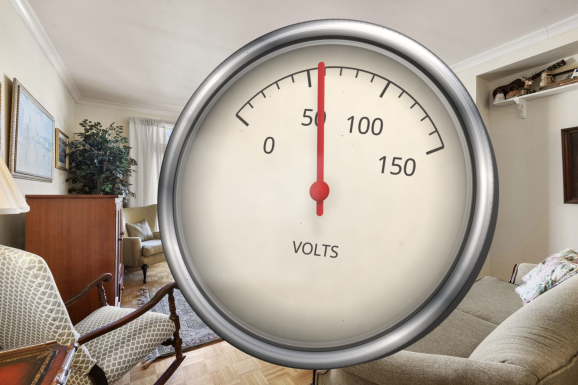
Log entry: 60 (V)
